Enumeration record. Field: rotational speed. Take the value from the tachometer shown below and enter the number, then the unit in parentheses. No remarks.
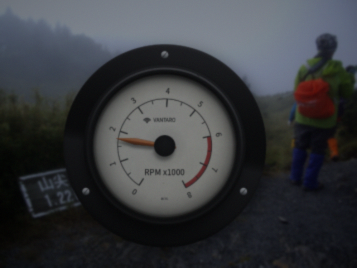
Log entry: 1750 (rpm)
